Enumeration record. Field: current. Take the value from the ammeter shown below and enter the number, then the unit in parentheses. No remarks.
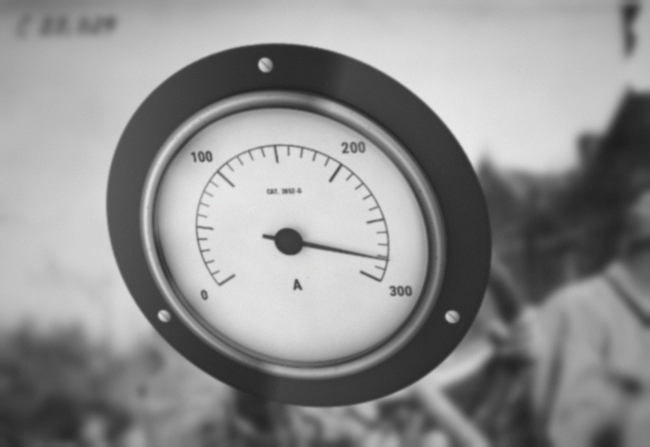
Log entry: 280 (A)
